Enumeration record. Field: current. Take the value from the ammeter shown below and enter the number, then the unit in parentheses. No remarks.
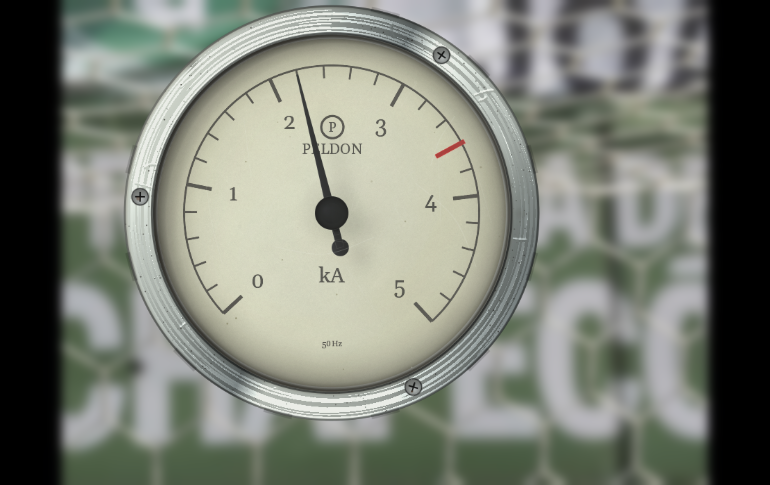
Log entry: 2.2 (kA)
